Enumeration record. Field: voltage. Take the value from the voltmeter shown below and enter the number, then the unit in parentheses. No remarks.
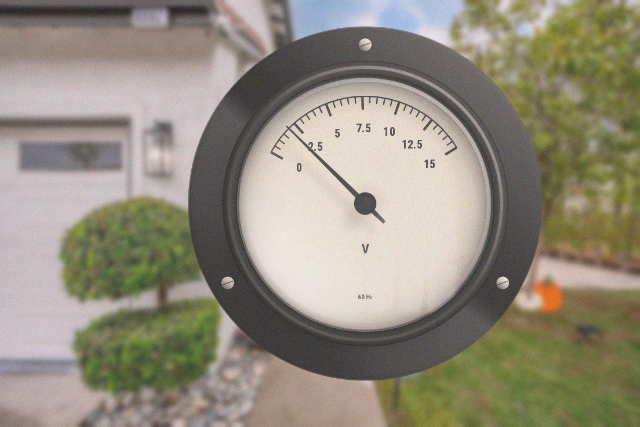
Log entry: 2 (V)
